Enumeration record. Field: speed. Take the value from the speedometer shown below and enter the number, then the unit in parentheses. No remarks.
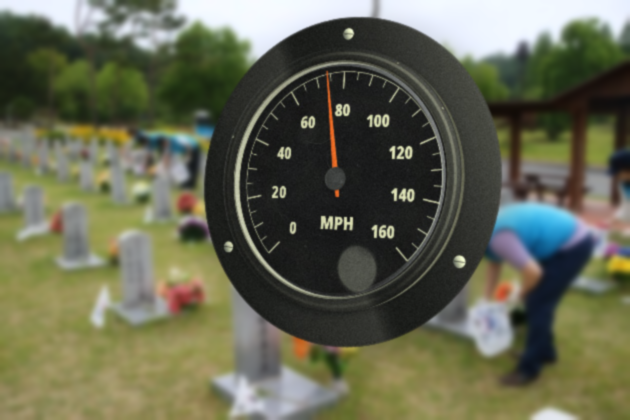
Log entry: 75 (mph)
